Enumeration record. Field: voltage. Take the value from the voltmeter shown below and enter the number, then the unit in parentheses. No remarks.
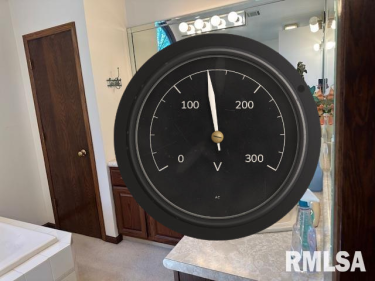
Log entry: 140 (V)
